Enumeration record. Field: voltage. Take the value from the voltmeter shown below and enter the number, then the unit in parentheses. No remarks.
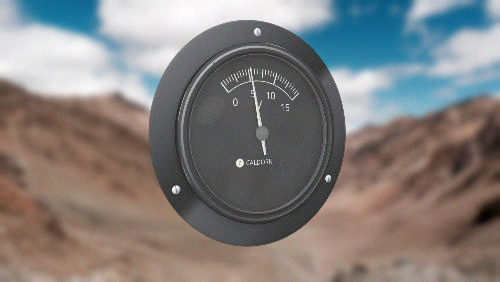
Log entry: 5 (V)
